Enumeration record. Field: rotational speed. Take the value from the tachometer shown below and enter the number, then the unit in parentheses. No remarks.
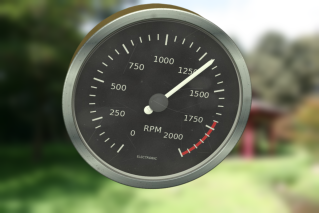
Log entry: 1300 (rpm)
